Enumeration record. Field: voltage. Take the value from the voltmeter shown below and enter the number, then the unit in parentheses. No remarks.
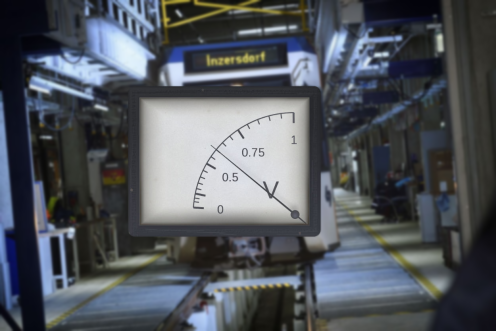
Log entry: 0.6 (V)
